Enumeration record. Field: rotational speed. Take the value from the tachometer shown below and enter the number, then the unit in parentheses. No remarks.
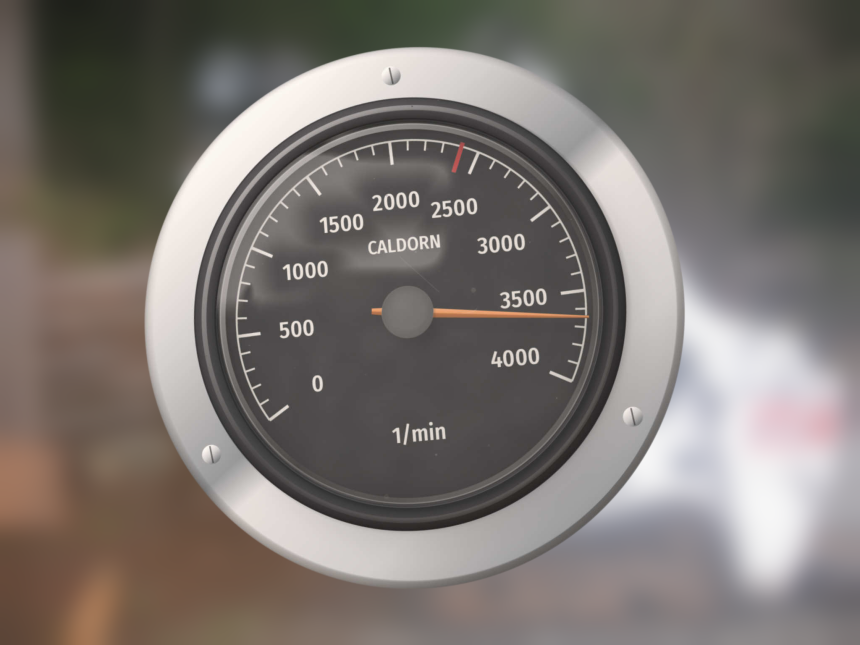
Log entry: 3650 (rpm)
